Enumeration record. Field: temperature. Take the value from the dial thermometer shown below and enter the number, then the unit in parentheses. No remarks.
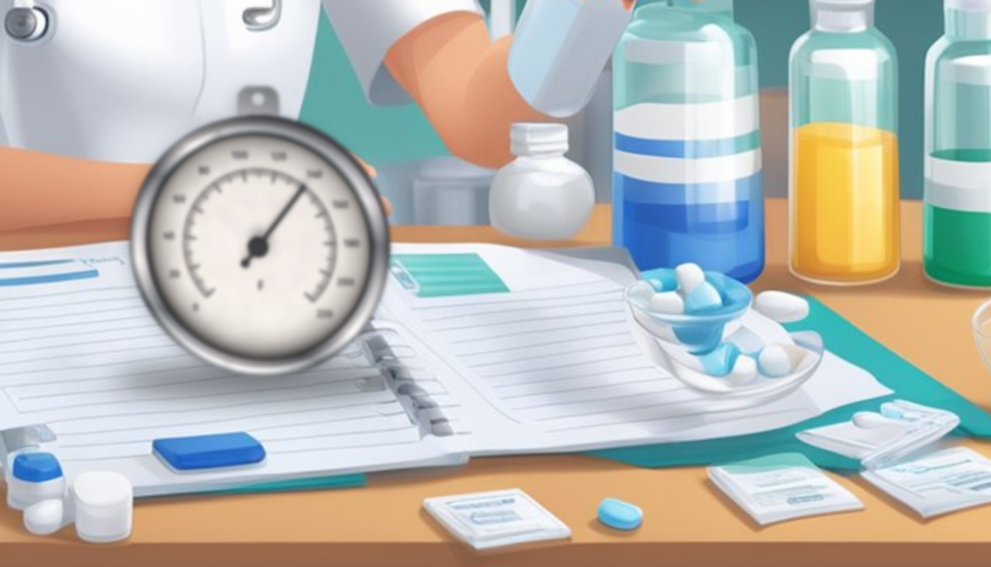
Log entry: 140 (°F)
